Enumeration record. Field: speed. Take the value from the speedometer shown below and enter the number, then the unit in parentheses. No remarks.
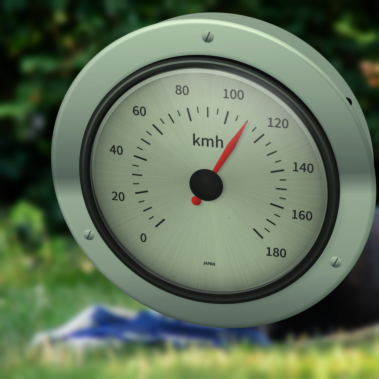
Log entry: 110 (km/h)
